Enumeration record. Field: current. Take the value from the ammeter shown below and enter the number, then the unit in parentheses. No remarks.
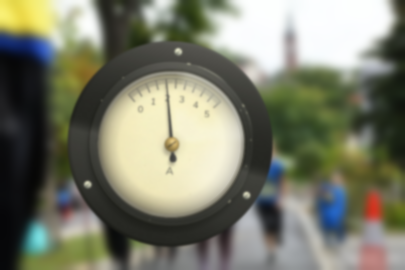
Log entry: 2 (A)
